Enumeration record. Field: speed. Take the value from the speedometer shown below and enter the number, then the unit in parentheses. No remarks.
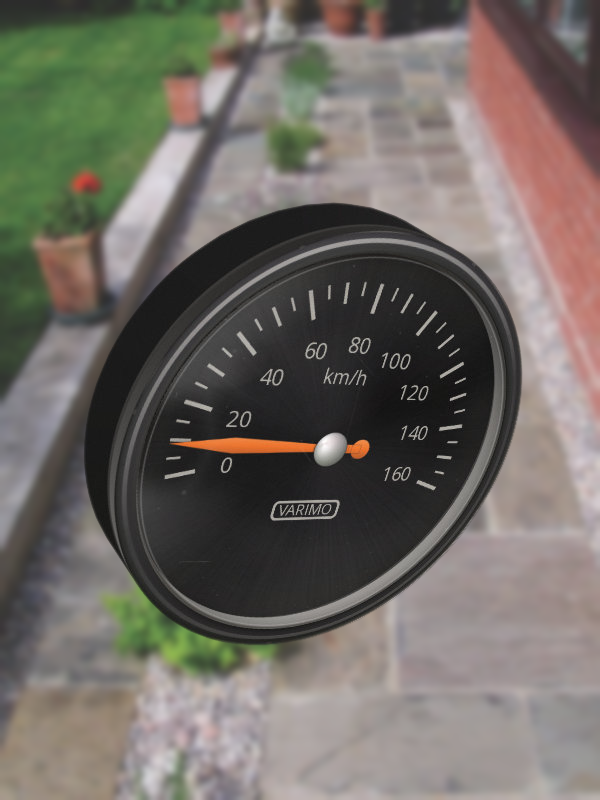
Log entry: 10 (km/h)
